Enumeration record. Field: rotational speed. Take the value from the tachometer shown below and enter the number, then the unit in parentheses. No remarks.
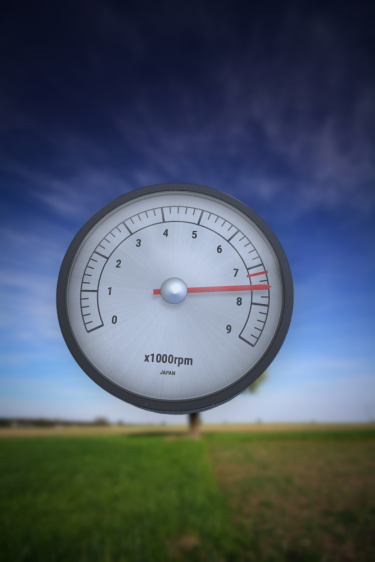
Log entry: 7600 (rpm)
